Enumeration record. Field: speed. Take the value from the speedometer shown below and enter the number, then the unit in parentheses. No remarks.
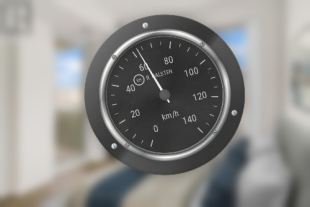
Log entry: 62.5 (km/h)
